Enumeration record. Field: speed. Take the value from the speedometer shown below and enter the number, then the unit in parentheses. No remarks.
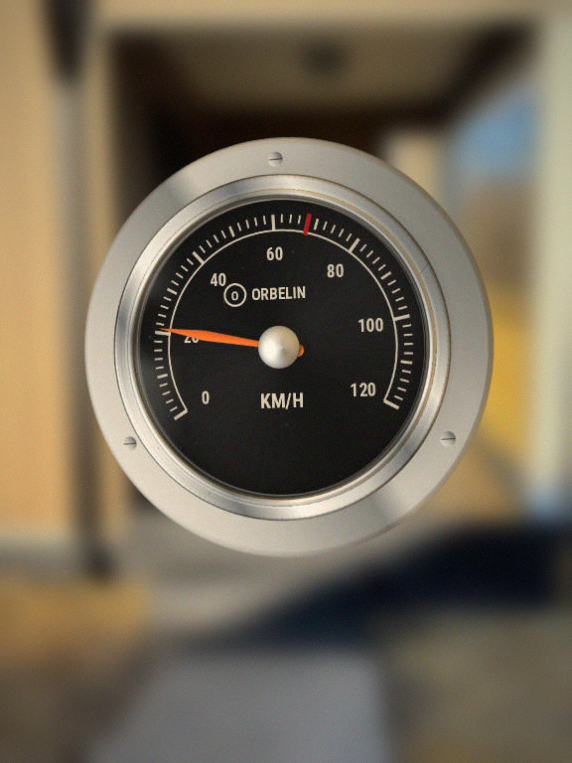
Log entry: 21 (km/h)
